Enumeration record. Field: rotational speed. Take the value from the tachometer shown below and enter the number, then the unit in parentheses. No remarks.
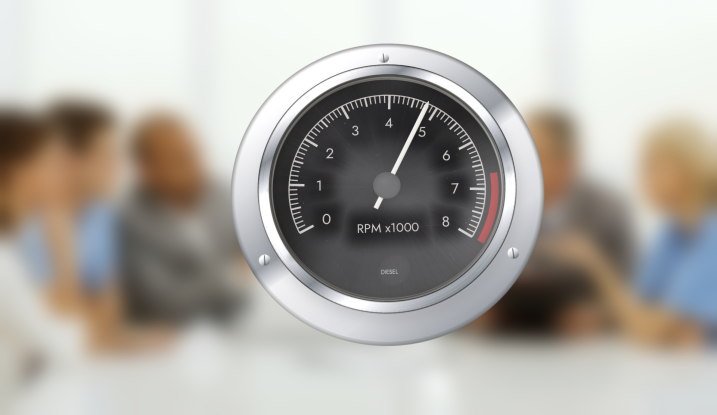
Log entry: 4800 (rpm)
